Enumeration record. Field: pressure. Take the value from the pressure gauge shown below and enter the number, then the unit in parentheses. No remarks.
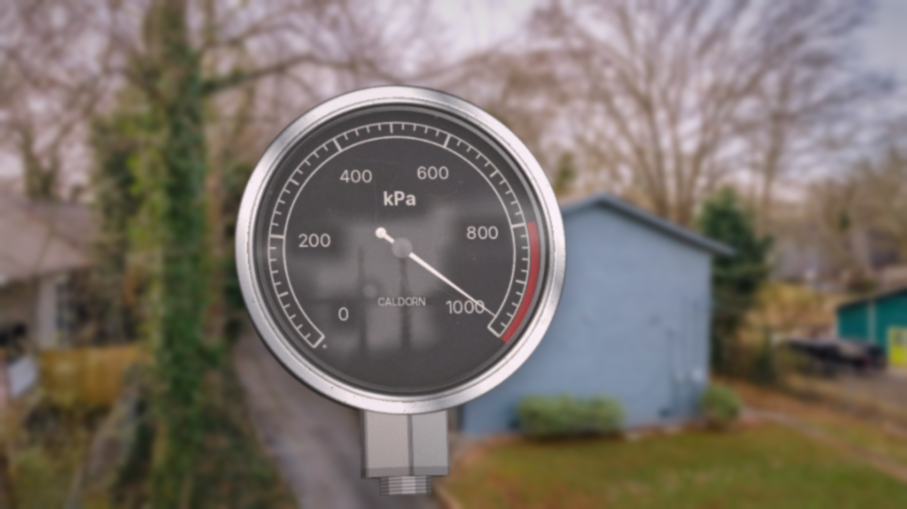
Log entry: 980 (kPa)
